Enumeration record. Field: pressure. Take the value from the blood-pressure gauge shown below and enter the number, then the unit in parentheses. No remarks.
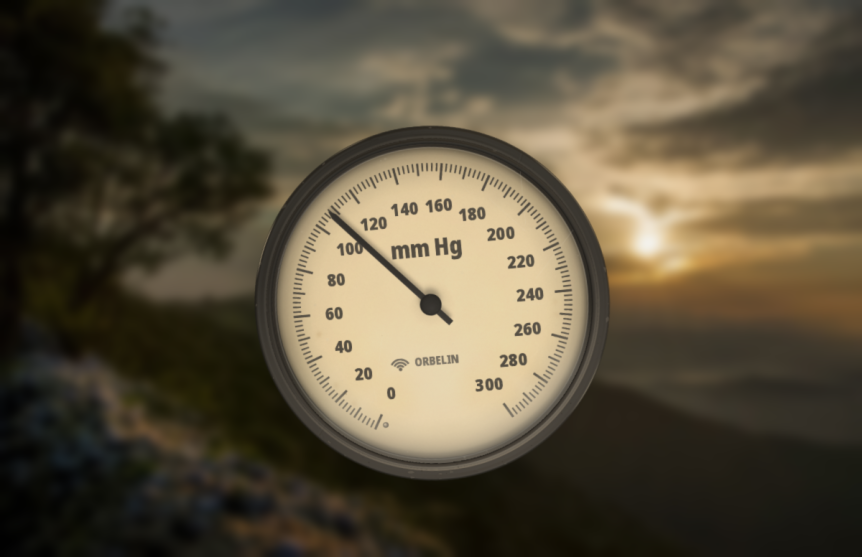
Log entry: 108 (mmHg)
